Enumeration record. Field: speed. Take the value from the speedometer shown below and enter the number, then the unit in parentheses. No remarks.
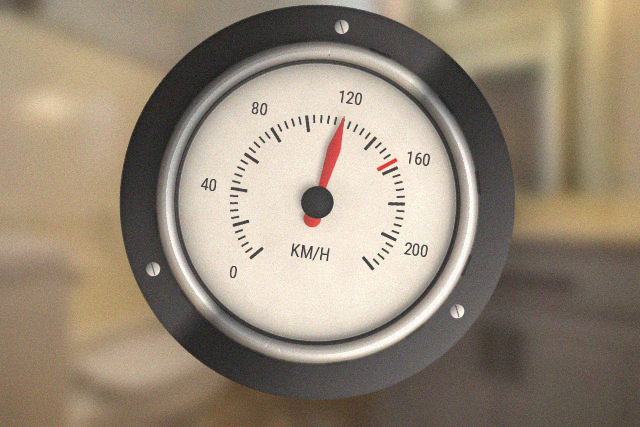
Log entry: 120 (km/h)
